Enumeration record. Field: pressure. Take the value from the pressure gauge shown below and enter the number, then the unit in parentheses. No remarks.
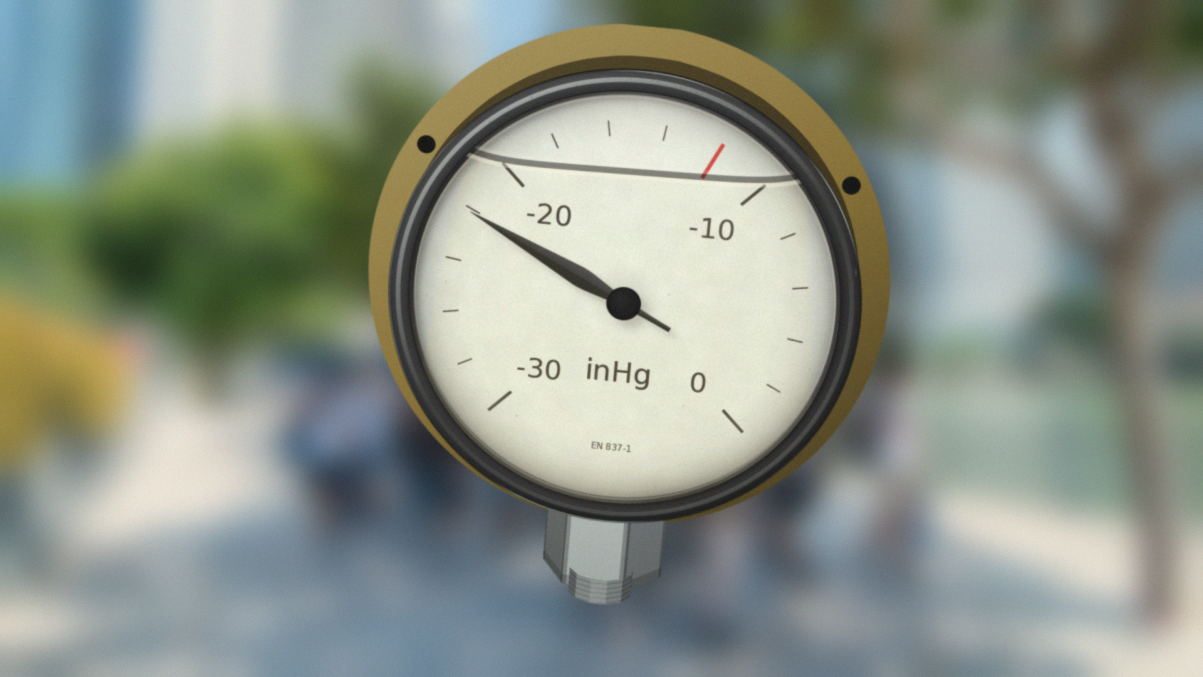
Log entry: -22 (inHg)
